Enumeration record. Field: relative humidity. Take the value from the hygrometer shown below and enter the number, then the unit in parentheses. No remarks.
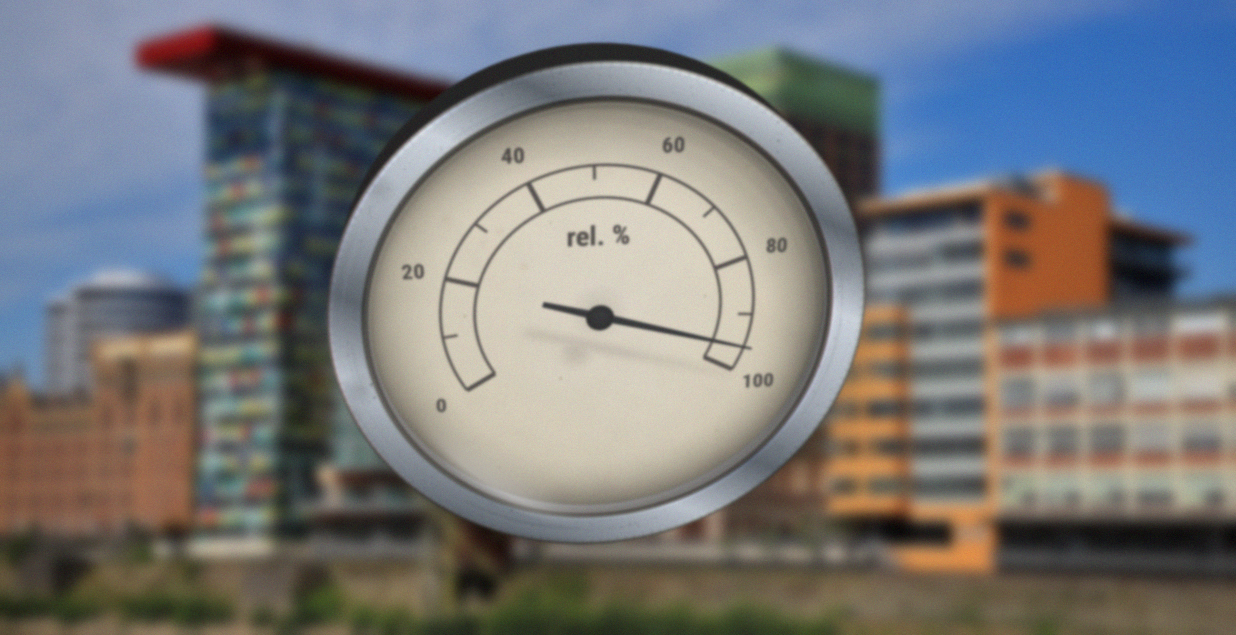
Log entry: 95 (%)
